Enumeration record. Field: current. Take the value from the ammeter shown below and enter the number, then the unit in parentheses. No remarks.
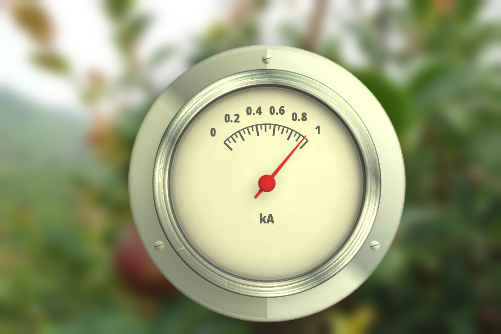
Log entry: 0.95 (kA)
